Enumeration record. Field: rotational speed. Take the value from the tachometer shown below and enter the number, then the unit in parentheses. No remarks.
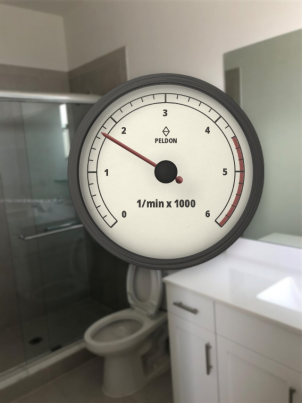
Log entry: 1700 (rpm)
